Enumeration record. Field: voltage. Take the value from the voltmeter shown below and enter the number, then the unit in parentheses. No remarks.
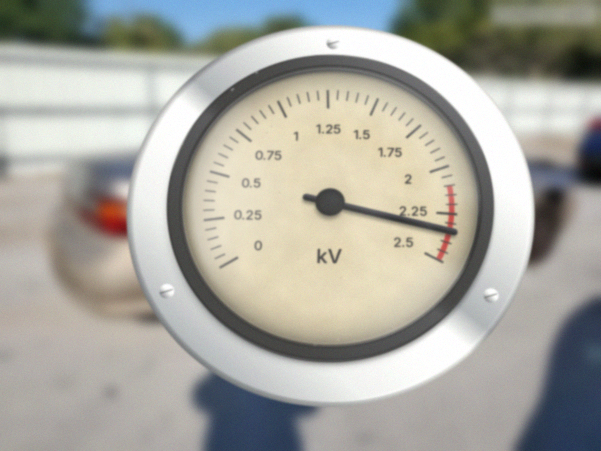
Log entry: 2.35 (kV)
